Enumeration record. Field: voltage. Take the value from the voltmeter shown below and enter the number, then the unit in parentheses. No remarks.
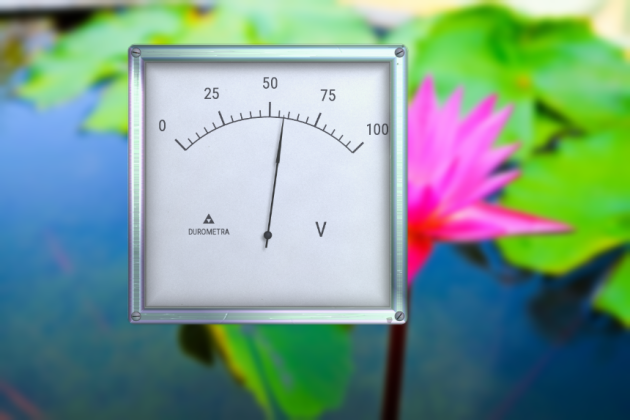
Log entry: 57.5 (V)
